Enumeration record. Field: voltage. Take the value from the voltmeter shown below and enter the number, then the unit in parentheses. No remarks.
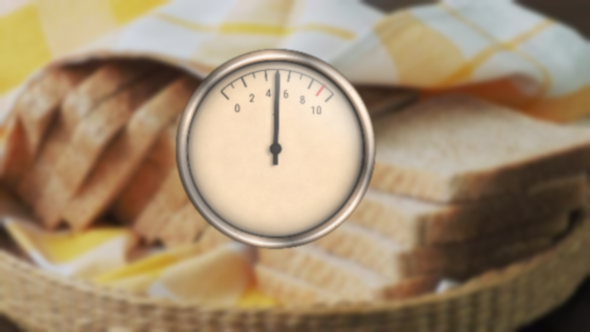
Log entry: 5 (V)
